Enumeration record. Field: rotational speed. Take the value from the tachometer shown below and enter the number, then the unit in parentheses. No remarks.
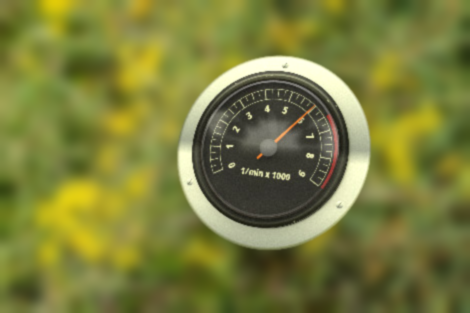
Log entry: 6000 (rpm)
